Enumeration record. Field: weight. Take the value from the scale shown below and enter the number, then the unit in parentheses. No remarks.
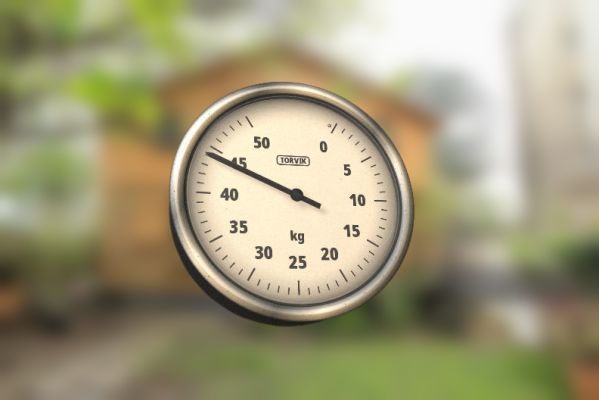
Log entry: 44 (kg)
